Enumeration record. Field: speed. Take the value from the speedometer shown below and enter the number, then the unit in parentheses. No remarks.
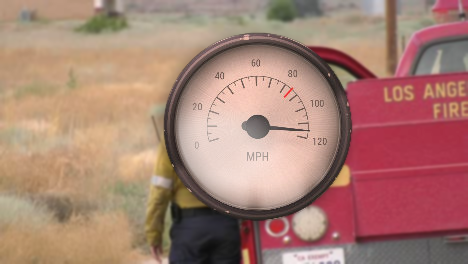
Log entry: 115 (mph)
